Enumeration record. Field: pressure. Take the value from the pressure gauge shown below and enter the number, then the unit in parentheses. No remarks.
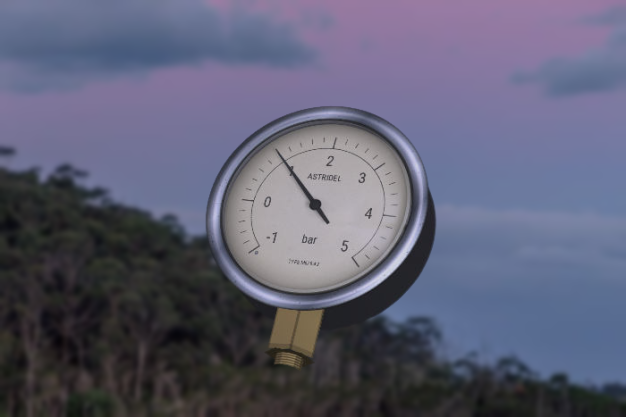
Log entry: 1 (bar)
